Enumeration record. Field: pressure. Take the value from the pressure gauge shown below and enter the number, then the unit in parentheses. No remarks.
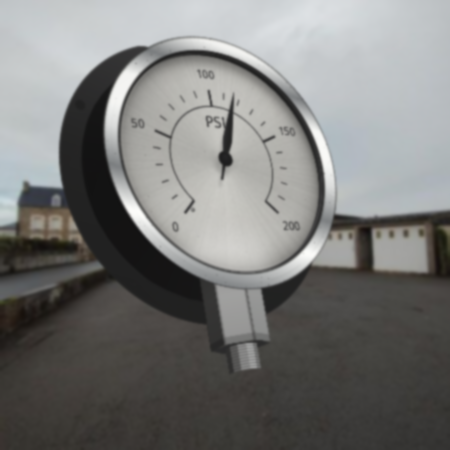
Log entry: 115 (psi)
